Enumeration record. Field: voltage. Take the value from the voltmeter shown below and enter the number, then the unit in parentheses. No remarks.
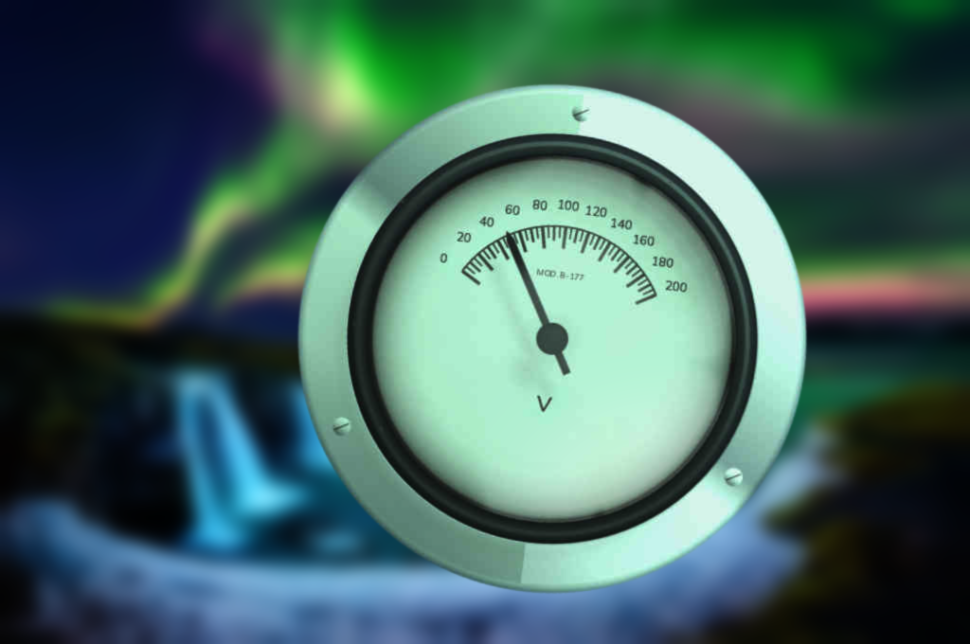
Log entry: 50 (V)
